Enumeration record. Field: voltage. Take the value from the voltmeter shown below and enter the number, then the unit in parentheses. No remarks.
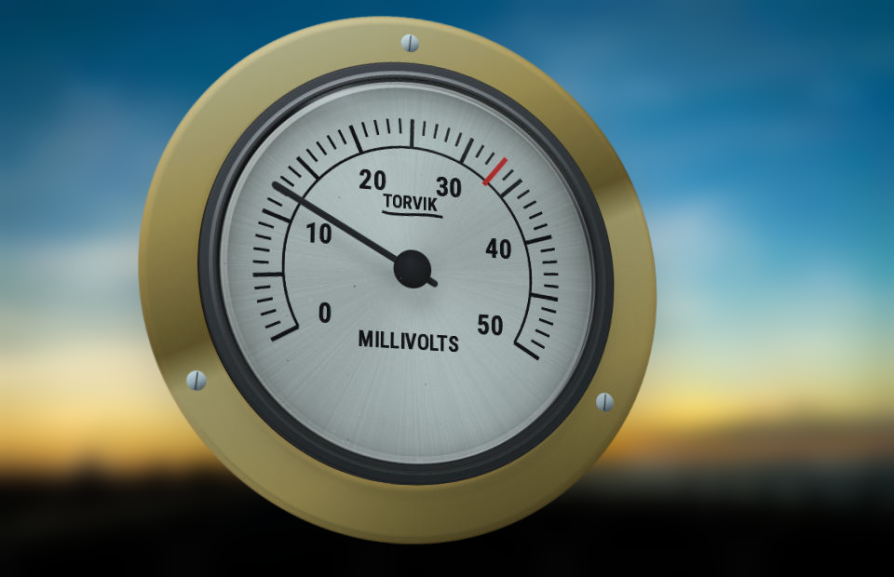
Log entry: 12 (mV)
